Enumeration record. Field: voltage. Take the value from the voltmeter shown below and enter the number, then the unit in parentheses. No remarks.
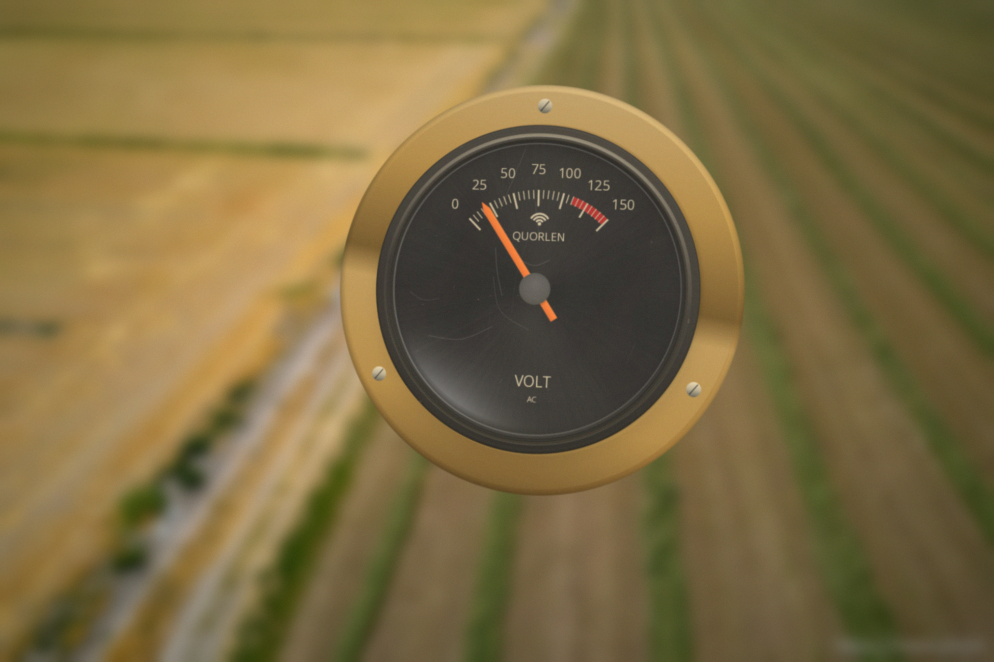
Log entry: 20 (V)
